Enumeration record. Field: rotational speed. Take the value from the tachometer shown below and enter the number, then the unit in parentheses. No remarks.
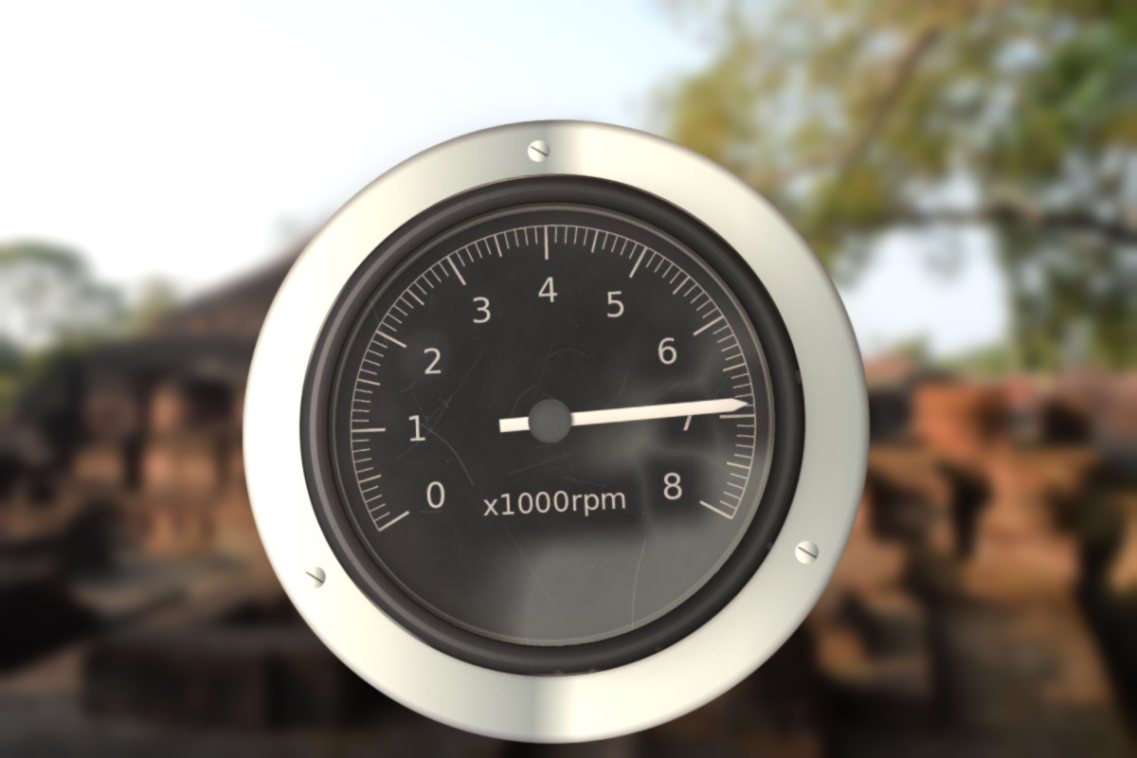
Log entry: 6900 (rpm)
